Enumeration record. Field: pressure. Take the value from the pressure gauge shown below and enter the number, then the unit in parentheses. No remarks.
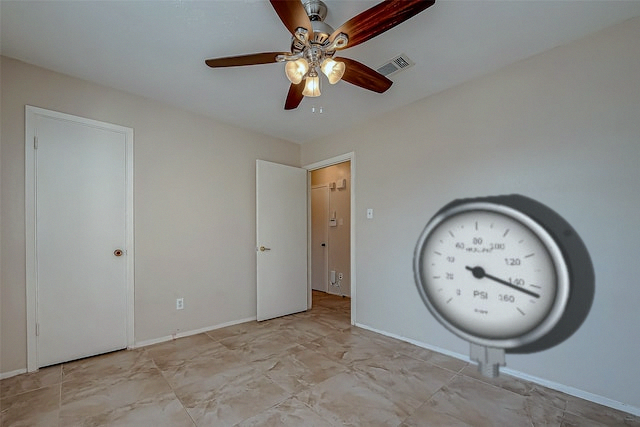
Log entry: 145 (psi)
